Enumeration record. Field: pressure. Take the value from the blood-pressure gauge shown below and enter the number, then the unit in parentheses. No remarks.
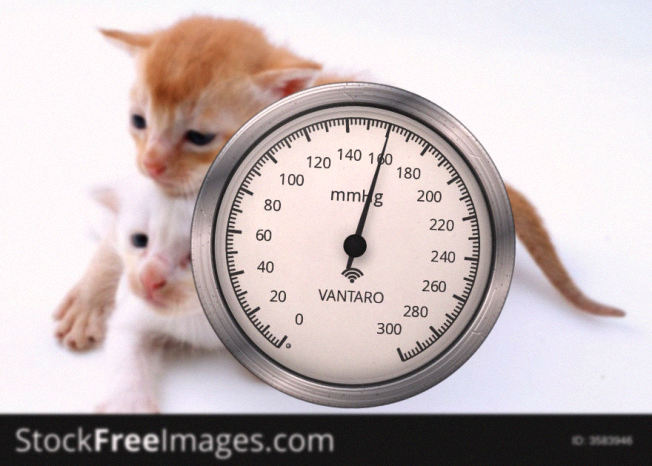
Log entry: 160 (mmHg)
